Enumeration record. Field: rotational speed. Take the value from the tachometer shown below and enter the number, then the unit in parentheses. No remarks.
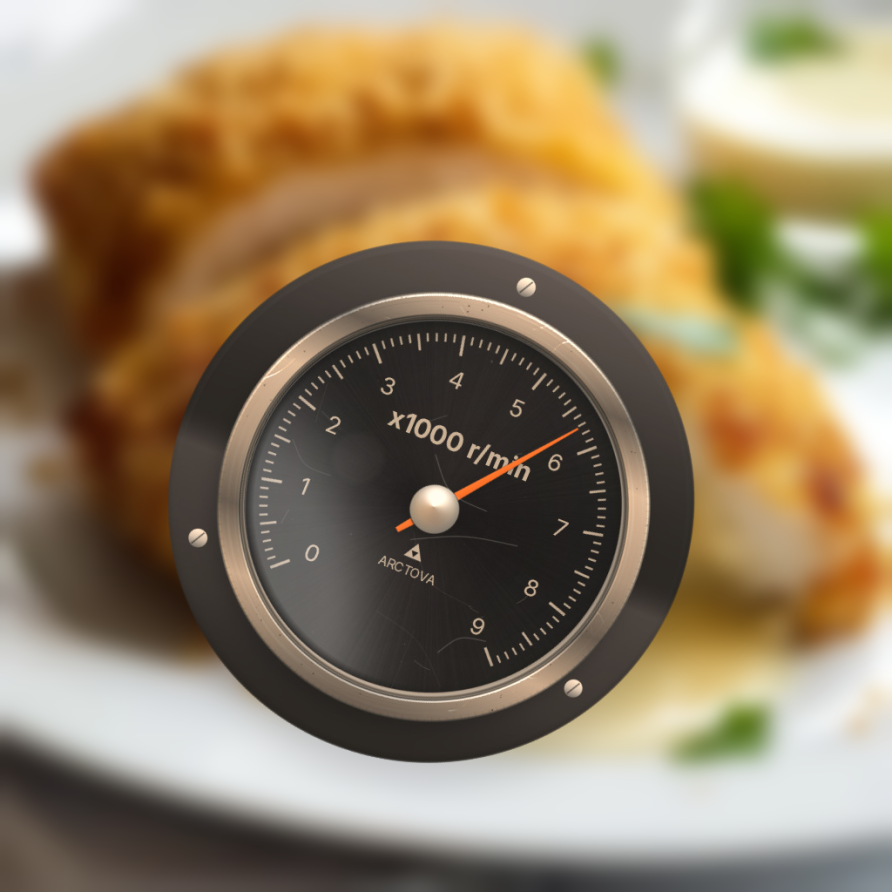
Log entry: 5700 (rpm)
